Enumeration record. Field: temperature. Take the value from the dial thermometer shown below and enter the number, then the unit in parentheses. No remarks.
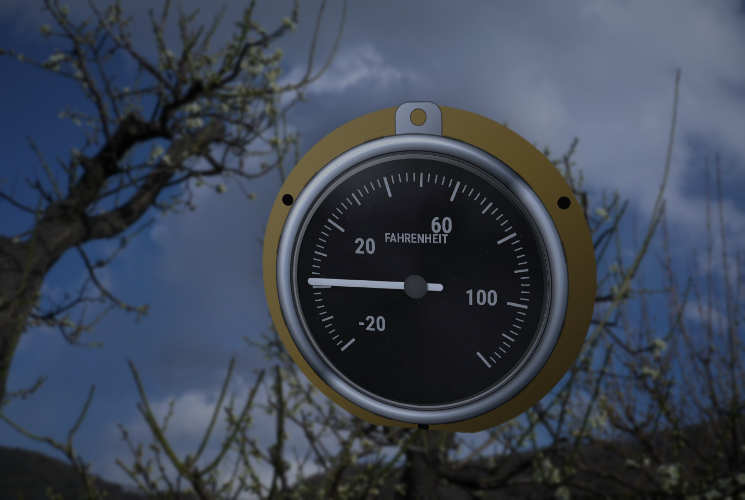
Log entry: 2 (°F)
